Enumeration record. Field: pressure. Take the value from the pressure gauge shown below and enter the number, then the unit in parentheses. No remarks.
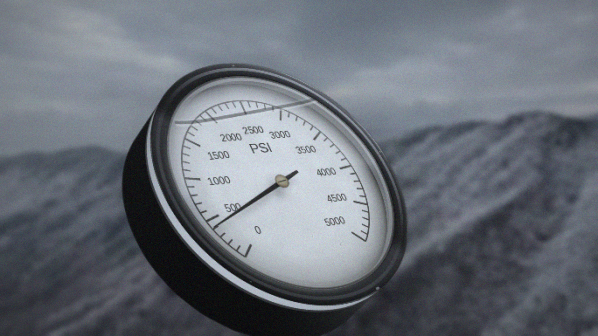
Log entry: 400 (psi)
